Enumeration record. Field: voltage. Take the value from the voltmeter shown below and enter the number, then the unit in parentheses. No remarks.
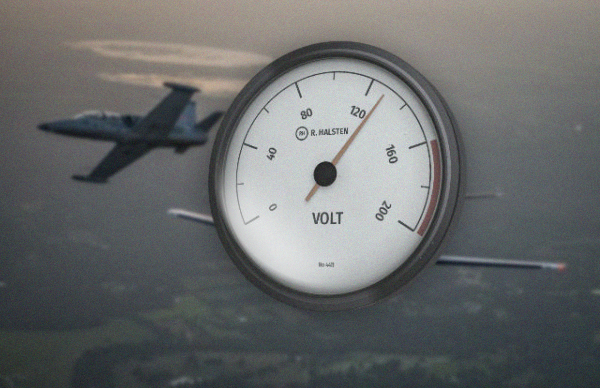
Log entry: 130 (V)
